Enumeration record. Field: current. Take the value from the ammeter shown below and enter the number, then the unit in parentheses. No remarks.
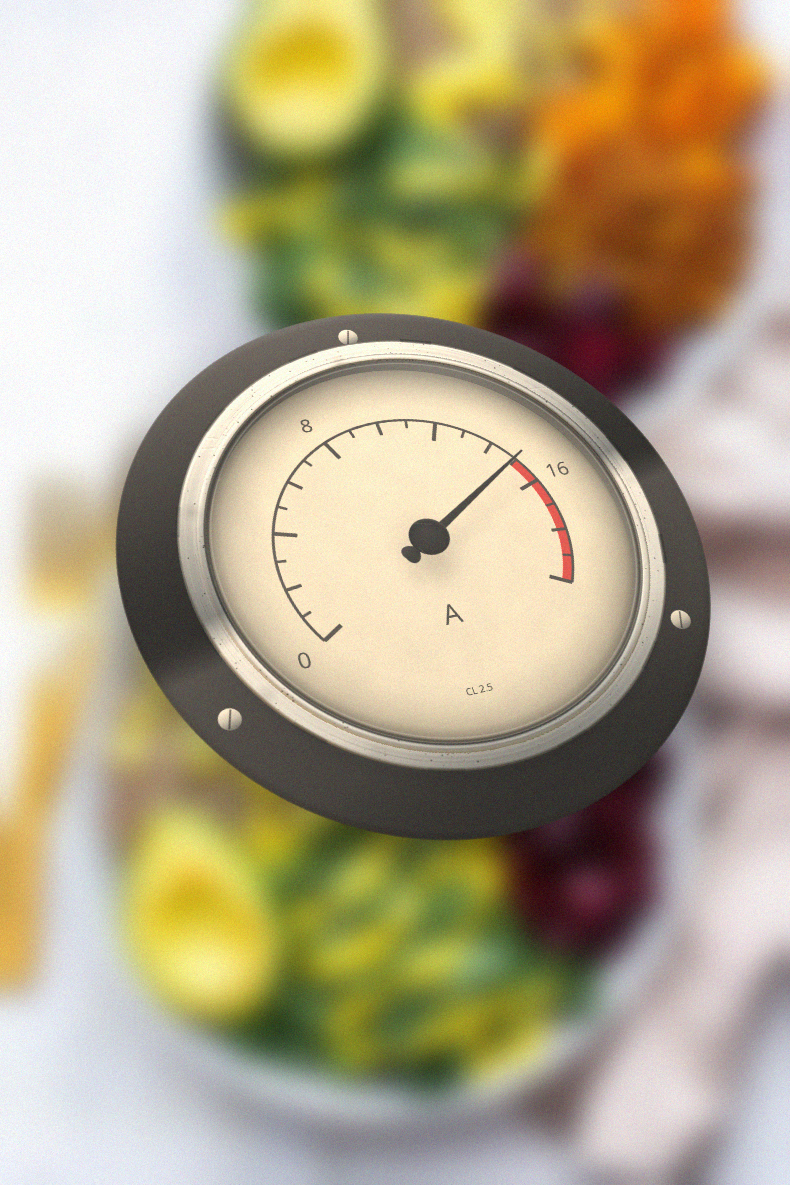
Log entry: 15 (A)
